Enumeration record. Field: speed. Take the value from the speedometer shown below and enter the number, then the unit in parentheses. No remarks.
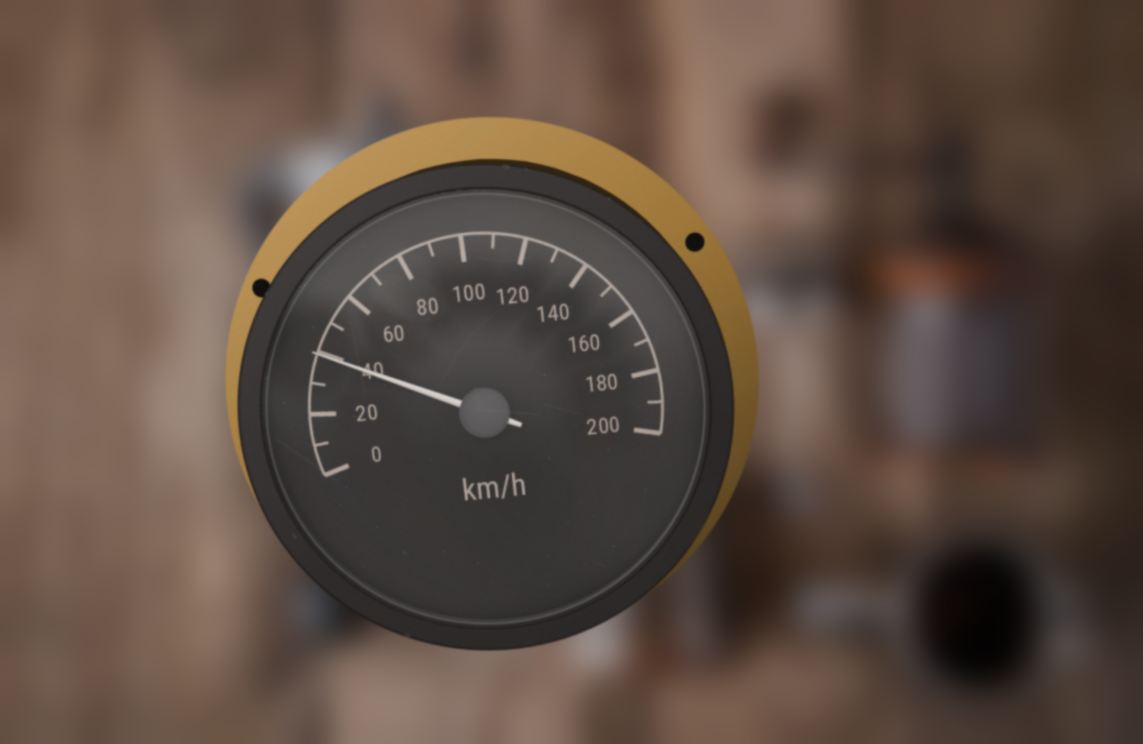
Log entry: 40 (km/h)
